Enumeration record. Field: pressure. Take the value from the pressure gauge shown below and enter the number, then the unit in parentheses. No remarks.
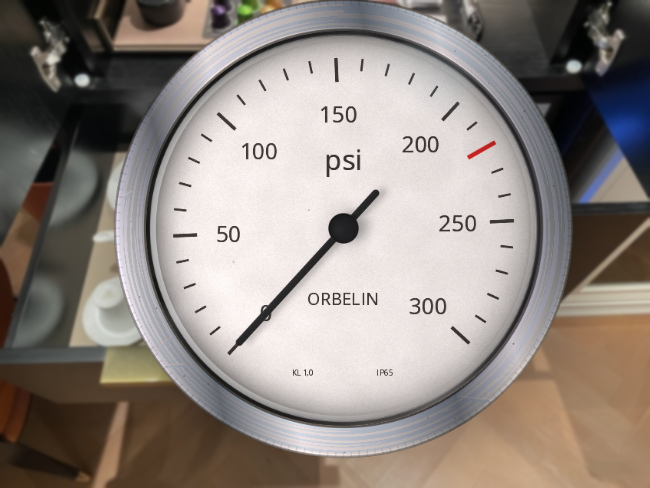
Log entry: 0 (psi)
